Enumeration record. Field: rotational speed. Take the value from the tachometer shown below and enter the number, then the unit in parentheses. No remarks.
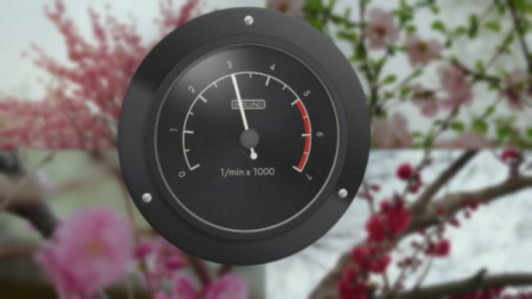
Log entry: 3000 (rpm)
